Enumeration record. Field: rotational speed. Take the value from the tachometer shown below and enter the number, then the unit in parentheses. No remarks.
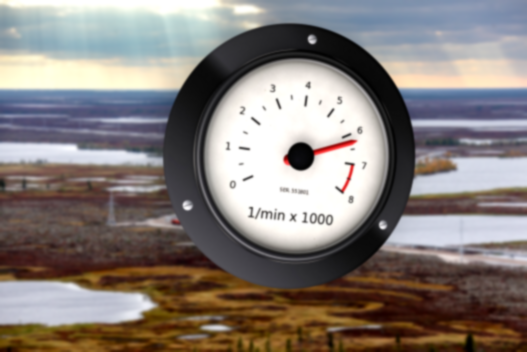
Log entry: 6250 (rpm)
